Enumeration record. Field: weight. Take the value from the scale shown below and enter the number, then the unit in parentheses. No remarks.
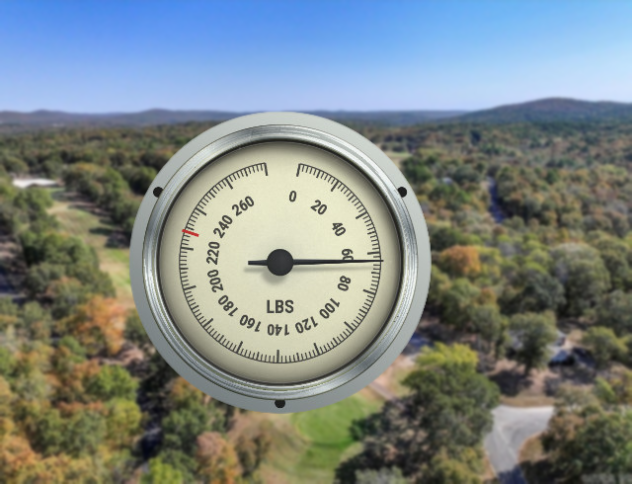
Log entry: 64 (lb)
